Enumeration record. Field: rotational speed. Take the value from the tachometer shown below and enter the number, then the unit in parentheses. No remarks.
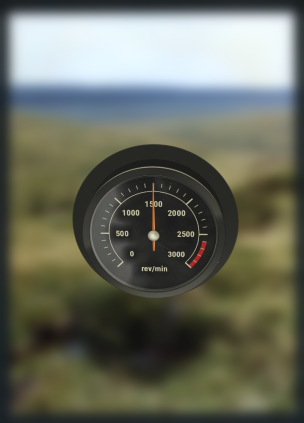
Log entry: 1500 (rpm)
